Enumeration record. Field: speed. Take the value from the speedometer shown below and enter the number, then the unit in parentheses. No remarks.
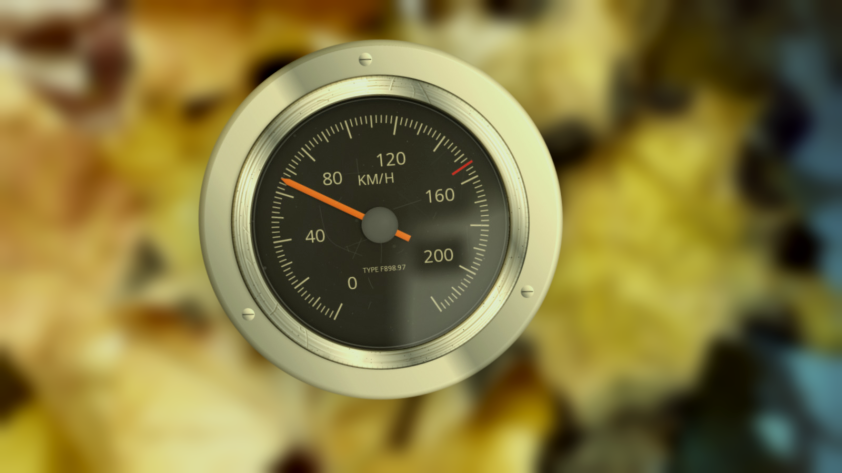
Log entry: 66 (km/h)
